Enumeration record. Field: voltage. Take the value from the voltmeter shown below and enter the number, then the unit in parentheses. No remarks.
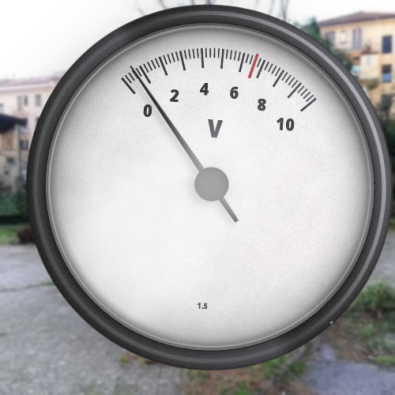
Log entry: 0.6 (V)
